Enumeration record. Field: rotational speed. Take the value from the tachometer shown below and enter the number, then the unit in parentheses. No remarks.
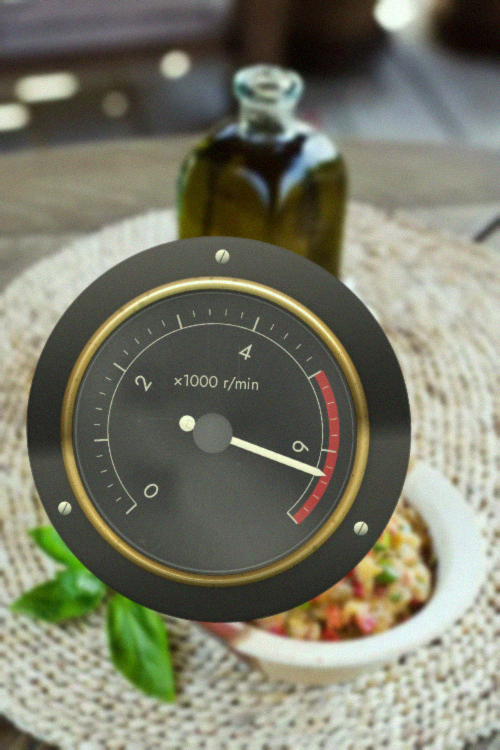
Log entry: 6300 (rpm)
